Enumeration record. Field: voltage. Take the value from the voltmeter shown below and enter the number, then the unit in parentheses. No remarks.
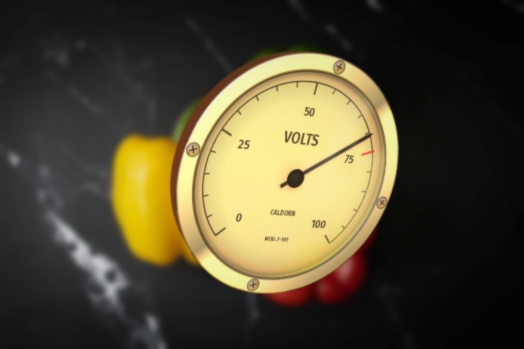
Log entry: 70 (V)
